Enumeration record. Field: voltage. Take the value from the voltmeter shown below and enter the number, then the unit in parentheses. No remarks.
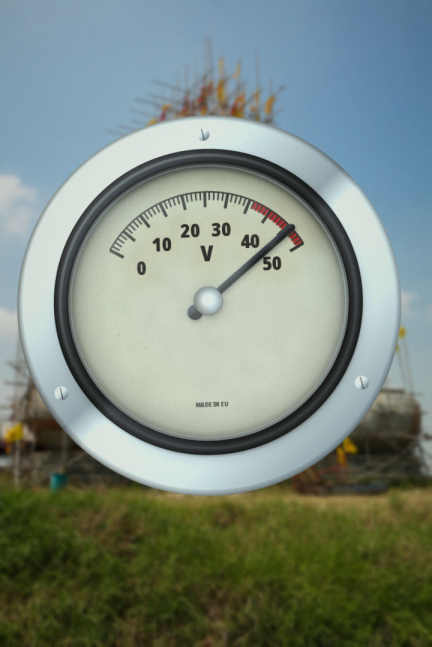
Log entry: 46 (V)
